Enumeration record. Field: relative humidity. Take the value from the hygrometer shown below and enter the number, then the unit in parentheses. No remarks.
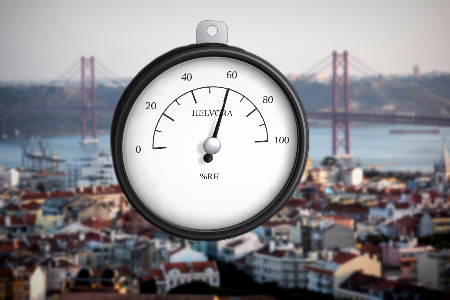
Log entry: 60 (%)
